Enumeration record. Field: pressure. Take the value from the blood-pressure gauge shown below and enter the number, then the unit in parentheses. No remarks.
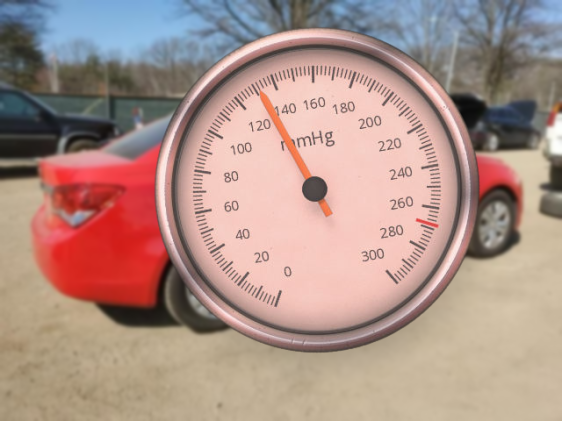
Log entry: 132 (mmHg)
